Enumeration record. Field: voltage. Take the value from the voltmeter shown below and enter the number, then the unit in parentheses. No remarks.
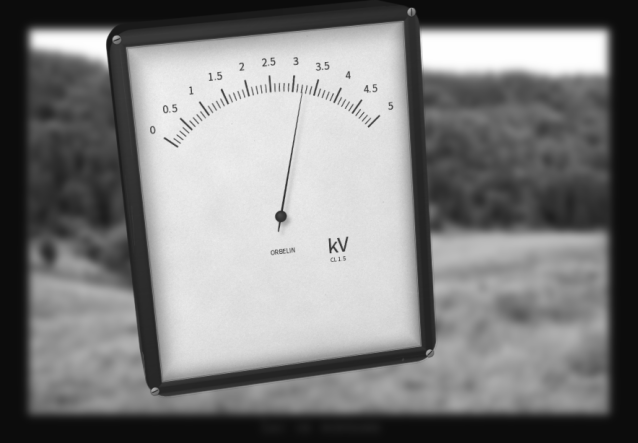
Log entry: 3.2 (kV)
